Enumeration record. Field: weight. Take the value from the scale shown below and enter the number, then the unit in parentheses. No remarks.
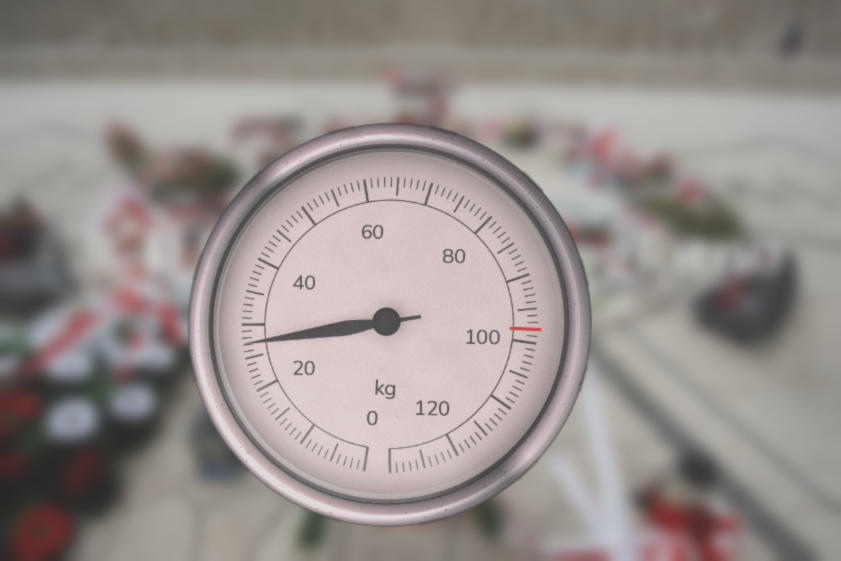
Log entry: 27 (kg)
